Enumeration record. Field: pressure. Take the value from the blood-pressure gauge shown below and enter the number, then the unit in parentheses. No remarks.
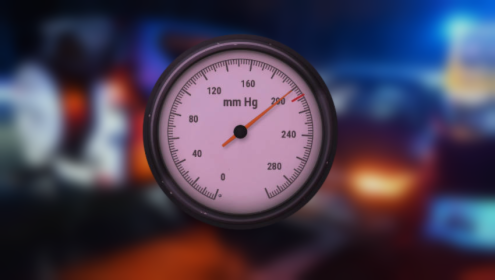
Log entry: 200 (mmHg)
